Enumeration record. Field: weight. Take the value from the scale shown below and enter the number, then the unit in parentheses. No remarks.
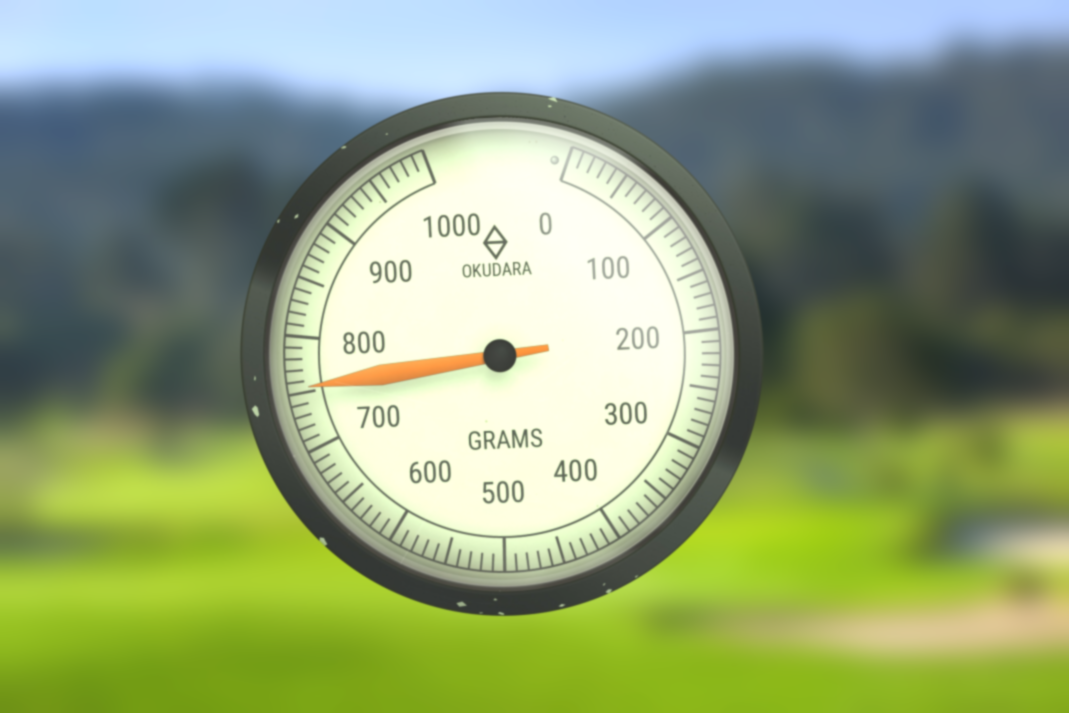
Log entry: 755 (g)
